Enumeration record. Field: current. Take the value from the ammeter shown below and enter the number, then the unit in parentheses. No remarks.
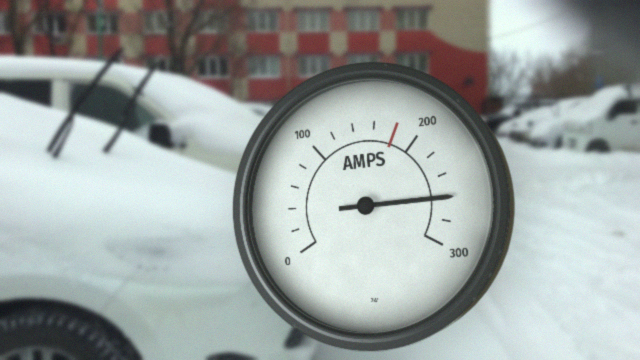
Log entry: 260 (A)
